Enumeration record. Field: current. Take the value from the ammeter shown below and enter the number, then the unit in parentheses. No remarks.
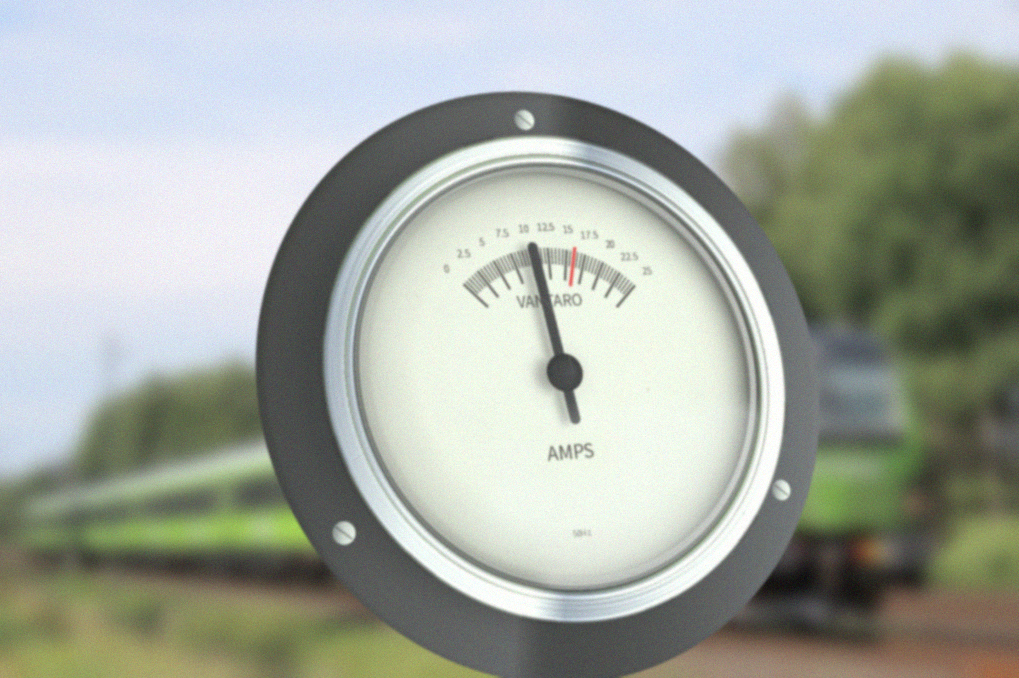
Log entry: 10 (A)
